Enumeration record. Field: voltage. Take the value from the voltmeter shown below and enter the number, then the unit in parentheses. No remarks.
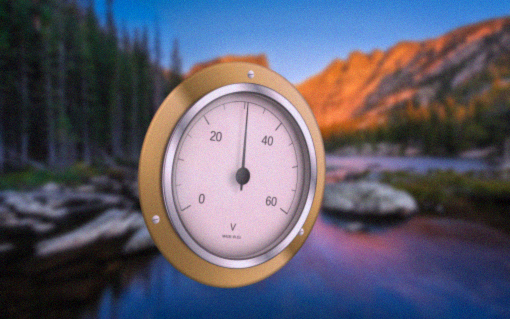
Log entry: 30 (V)
